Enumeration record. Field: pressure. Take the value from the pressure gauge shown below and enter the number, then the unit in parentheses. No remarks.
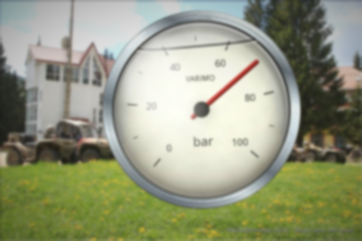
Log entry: 70 (bar)
